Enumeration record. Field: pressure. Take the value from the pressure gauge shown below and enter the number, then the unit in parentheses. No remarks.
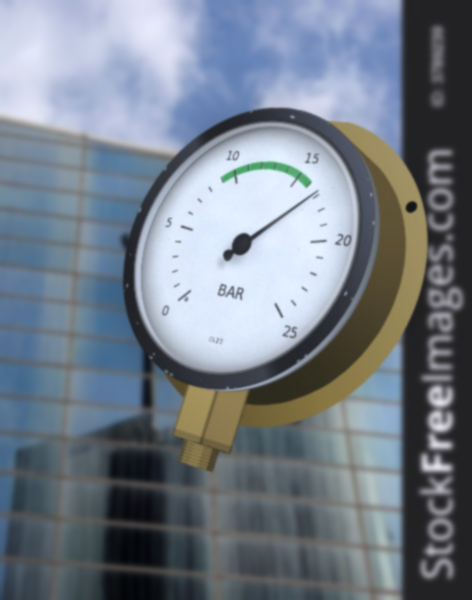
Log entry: 17 (bar)
